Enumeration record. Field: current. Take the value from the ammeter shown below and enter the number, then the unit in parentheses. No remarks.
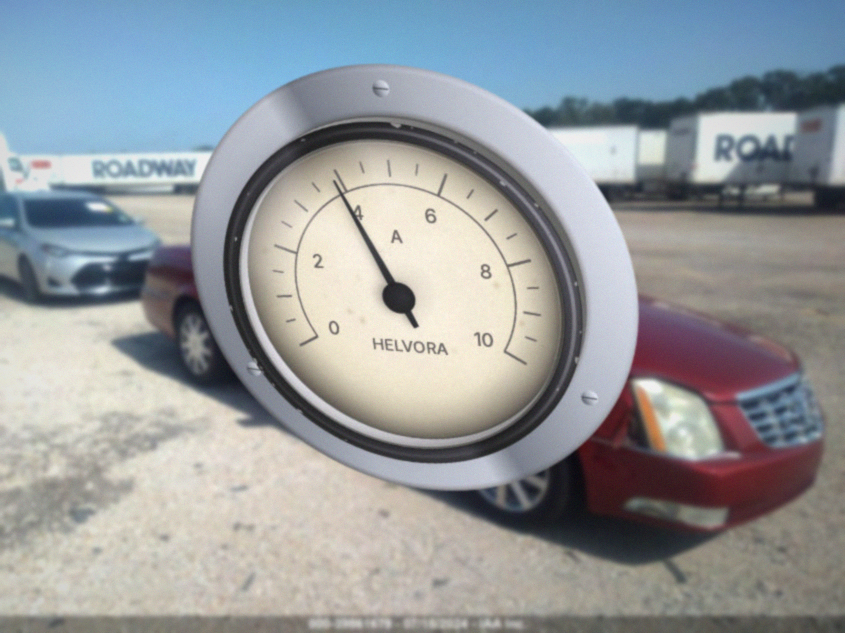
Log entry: 4 (A)
